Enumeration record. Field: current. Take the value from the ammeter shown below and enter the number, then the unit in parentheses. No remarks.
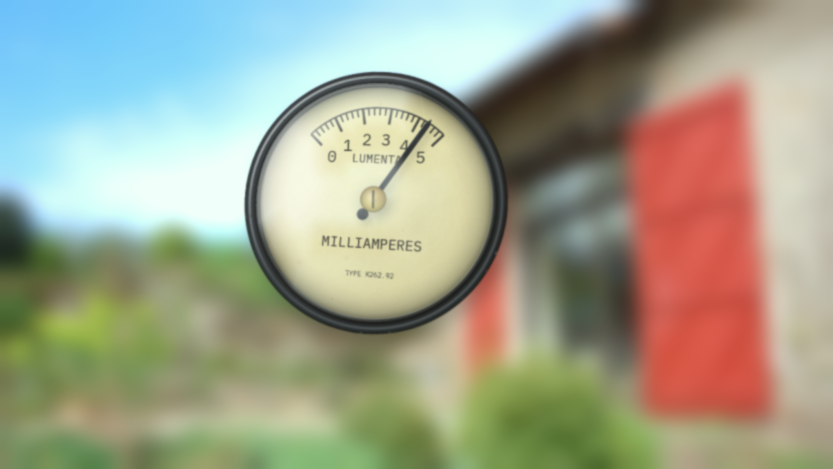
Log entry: 4.4 (mA)
